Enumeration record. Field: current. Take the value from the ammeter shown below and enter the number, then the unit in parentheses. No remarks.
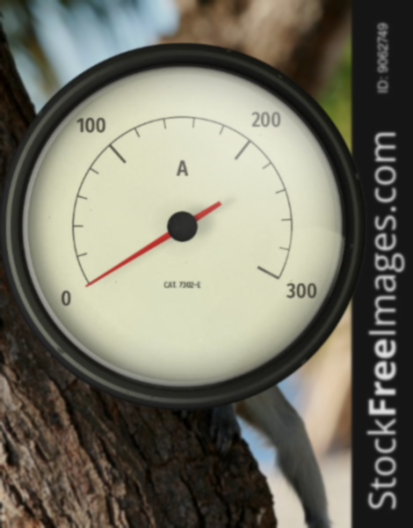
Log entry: 0 (A)
